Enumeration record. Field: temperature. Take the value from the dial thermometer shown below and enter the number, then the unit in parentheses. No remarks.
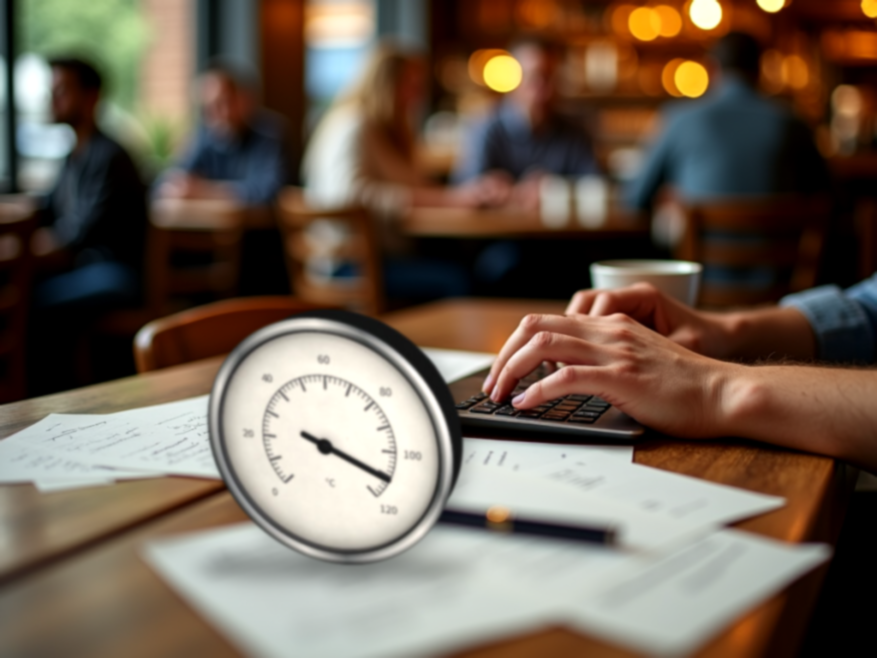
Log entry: 110 (°C)
